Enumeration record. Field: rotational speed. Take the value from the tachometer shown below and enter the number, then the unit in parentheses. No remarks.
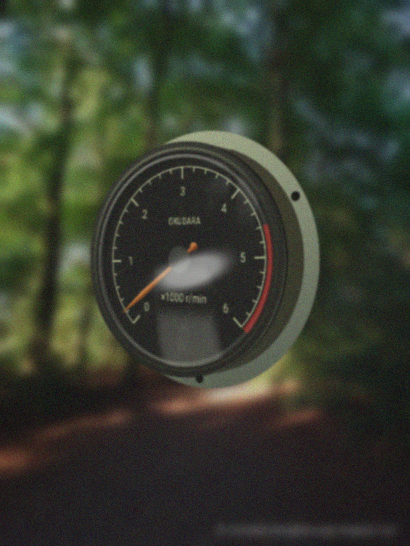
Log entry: 200 (rpm)
